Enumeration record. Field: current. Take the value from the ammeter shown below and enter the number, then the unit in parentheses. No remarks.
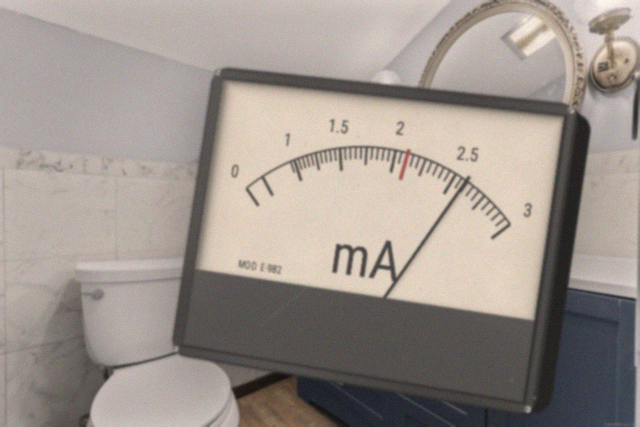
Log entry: 2.6 (mA)
